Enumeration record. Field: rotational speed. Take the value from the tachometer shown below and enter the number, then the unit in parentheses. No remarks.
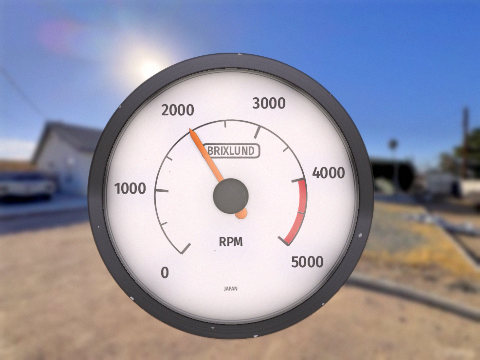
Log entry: 2000 (rpm)
